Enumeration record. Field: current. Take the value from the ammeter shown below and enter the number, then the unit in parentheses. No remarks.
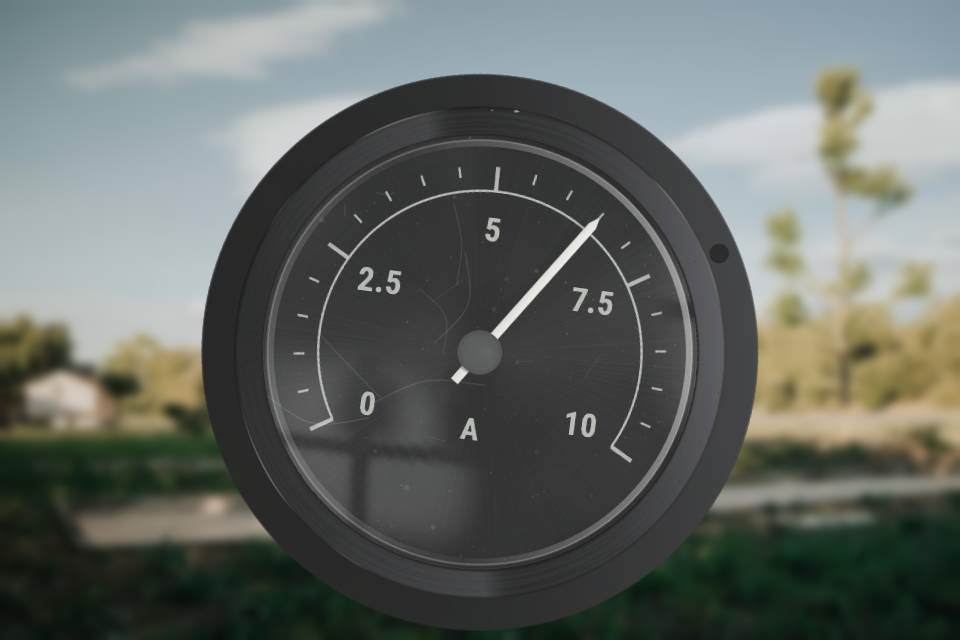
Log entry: 6.5 (A)
